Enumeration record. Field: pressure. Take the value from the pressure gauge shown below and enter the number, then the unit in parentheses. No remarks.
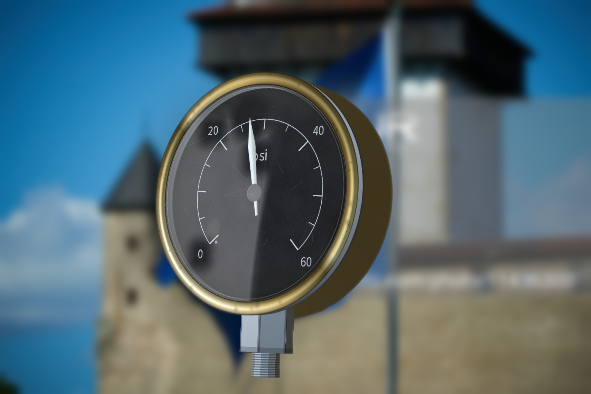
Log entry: 27.5 (psi)
